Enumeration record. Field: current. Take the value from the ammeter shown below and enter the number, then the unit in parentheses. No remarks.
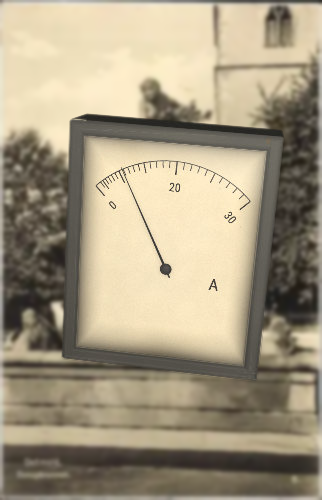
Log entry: 11 (A)
